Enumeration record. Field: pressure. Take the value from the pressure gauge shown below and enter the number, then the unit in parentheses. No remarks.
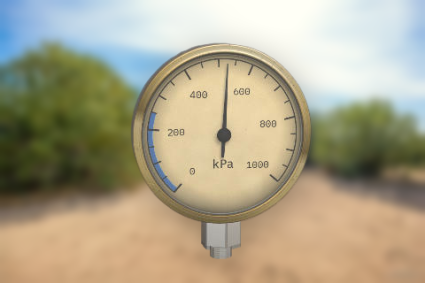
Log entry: 525 (kPa)
